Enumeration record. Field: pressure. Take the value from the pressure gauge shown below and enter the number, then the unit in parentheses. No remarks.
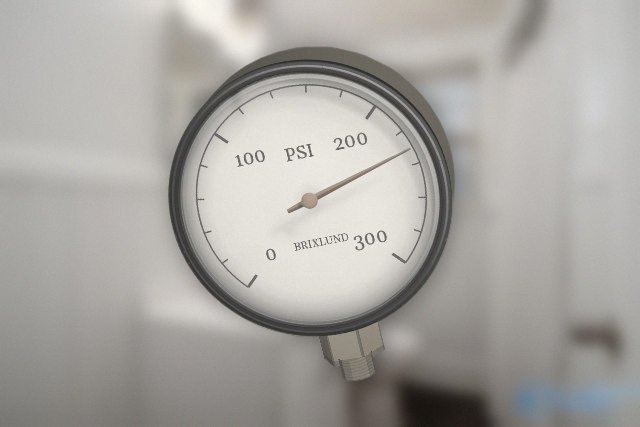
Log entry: 230 (psi)
